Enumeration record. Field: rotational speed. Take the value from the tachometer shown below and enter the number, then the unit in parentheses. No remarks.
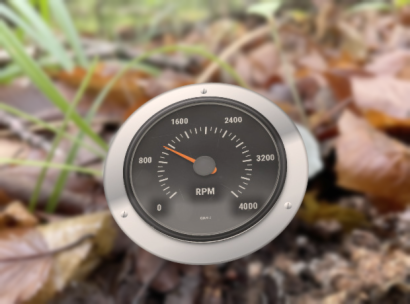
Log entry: 1100 (rpm)
